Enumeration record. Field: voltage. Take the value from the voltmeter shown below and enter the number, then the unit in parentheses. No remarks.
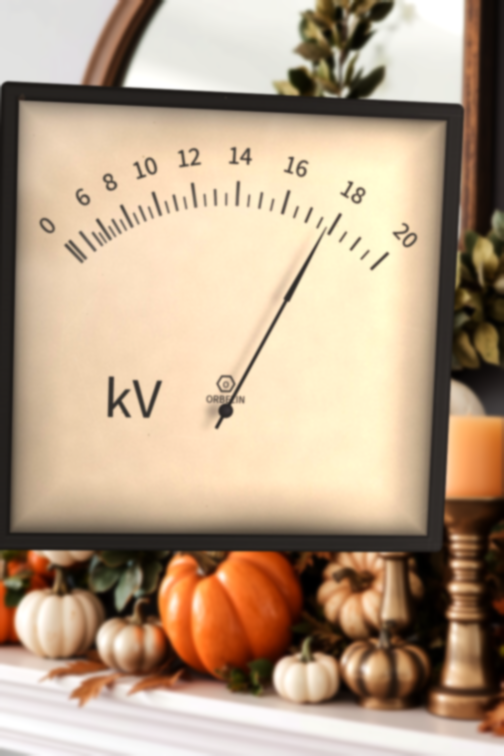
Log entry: 17.75 (kV)
